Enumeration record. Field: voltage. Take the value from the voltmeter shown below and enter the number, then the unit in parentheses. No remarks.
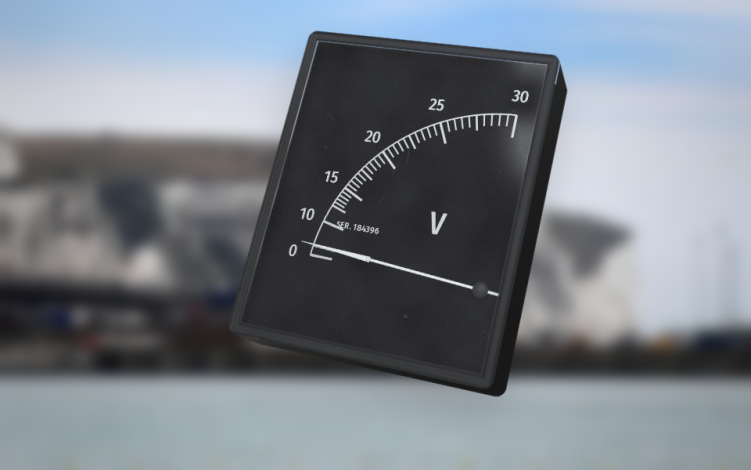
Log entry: 5 (V)
